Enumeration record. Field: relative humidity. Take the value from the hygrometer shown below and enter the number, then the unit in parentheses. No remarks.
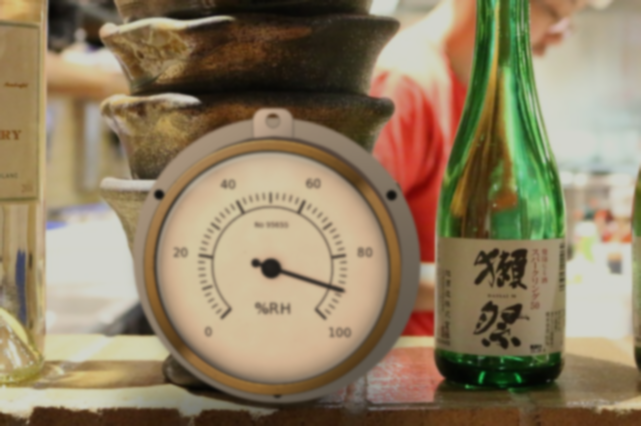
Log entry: 90 (%)
